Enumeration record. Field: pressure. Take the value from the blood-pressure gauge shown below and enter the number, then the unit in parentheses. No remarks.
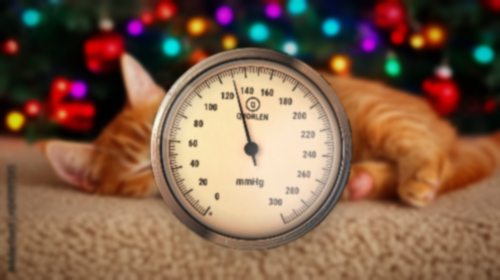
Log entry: 130 (mmHg)
